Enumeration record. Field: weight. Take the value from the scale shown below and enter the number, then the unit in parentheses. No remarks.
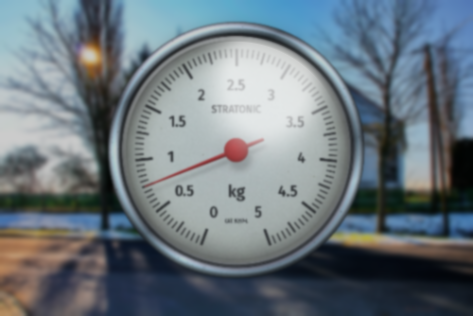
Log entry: 0.75 (kg)
